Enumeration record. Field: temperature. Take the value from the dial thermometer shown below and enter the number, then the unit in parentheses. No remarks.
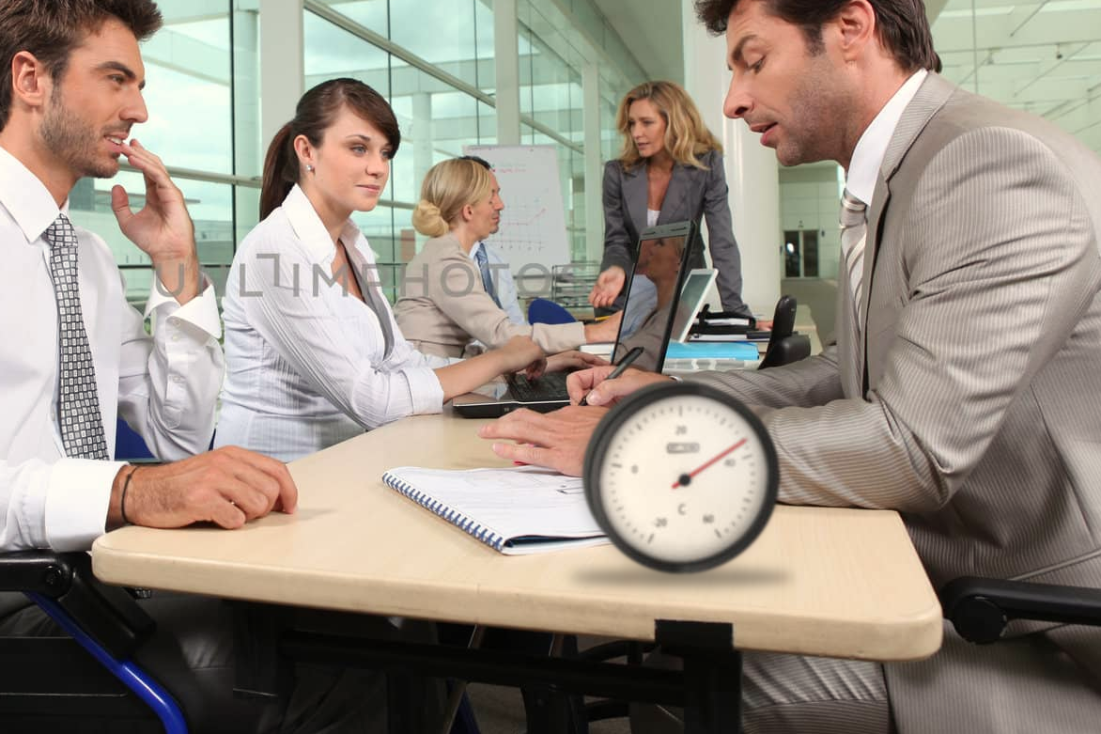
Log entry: 36 (°C)
